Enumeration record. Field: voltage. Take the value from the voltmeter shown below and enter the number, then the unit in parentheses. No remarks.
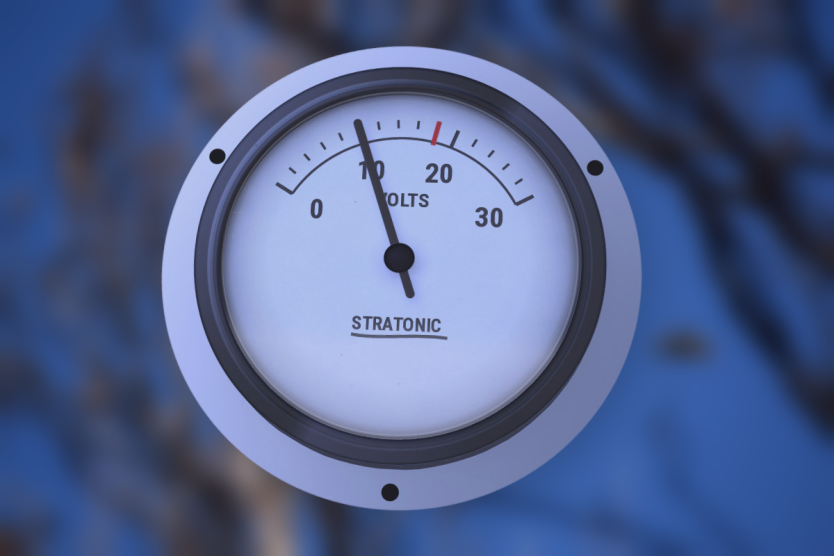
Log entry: 10 (V)
